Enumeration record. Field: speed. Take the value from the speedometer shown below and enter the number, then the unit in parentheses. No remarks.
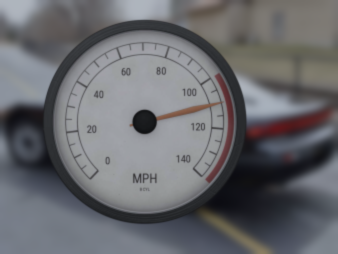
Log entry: 110 (mph)
